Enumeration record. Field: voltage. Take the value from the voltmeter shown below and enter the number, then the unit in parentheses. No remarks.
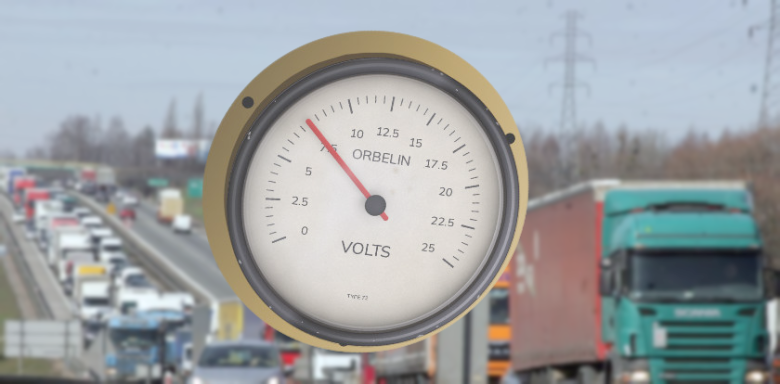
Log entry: 7.5 (V)
